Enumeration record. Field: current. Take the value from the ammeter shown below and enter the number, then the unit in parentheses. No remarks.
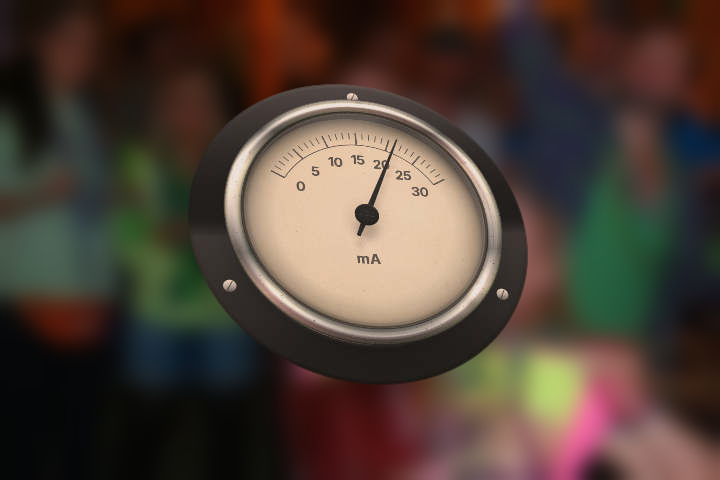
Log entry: 21 (mA)
